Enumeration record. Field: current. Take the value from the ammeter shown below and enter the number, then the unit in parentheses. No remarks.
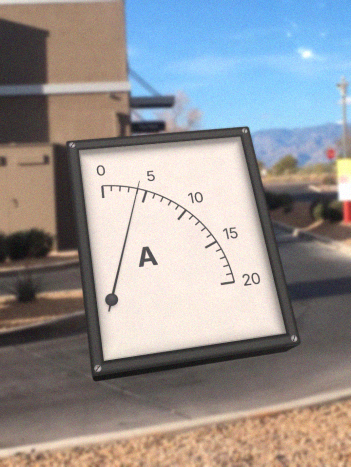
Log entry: 4 (A)
